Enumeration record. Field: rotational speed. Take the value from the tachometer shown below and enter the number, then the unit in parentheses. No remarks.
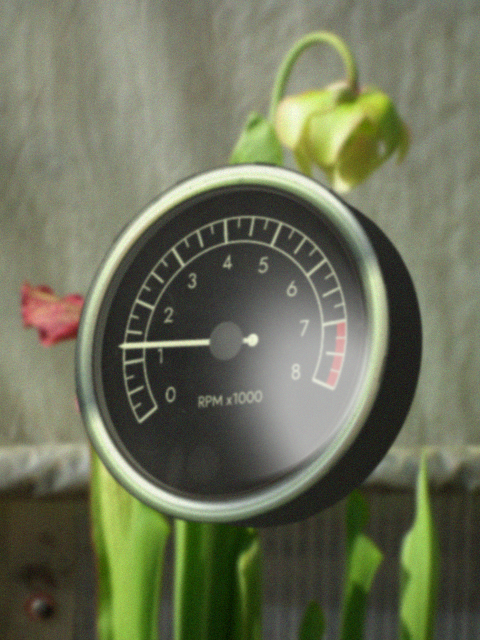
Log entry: 1250 (rpm)
